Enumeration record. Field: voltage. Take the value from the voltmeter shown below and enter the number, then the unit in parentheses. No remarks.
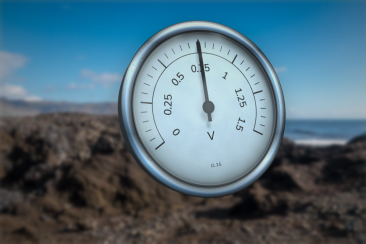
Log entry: 0.75 (V)
